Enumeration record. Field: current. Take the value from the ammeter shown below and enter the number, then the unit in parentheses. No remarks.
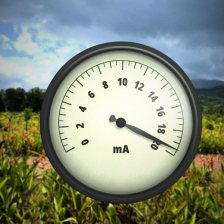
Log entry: 19.5 (mA)
